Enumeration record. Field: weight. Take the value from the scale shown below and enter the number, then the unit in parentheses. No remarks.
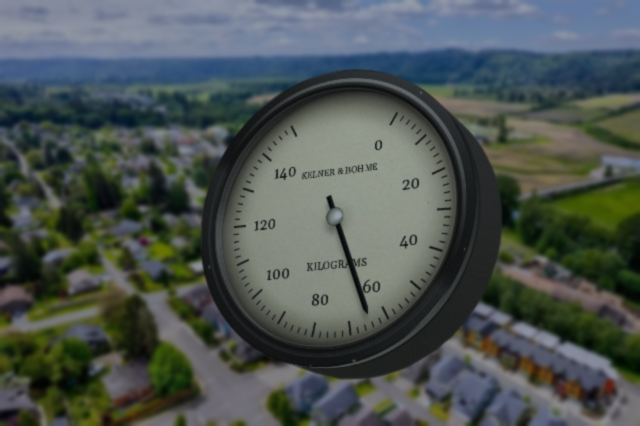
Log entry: 64 (kg)
